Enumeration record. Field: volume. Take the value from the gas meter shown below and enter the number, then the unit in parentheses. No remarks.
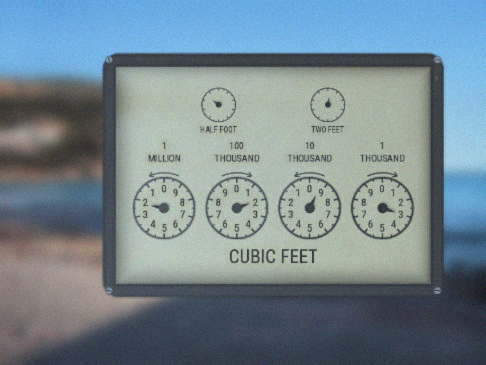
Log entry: 219300 (ft³)
